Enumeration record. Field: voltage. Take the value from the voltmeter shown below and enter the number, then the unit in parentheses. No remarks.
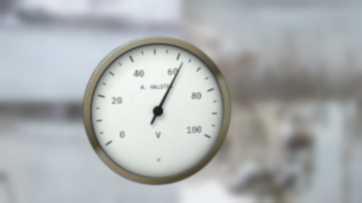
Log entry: 62.5 (V)
